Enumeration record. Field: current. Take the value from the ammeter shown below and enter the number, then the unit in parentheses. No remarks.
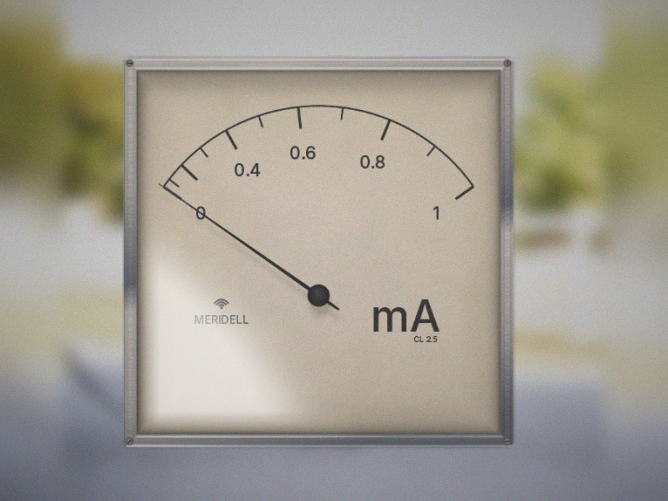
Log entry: 0 (mA)
